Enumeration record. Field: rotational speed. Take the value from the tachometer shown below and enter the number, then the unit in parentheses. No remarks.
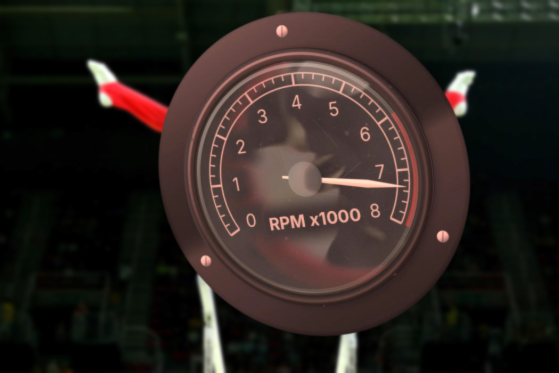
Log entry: 7300 (rpm)
